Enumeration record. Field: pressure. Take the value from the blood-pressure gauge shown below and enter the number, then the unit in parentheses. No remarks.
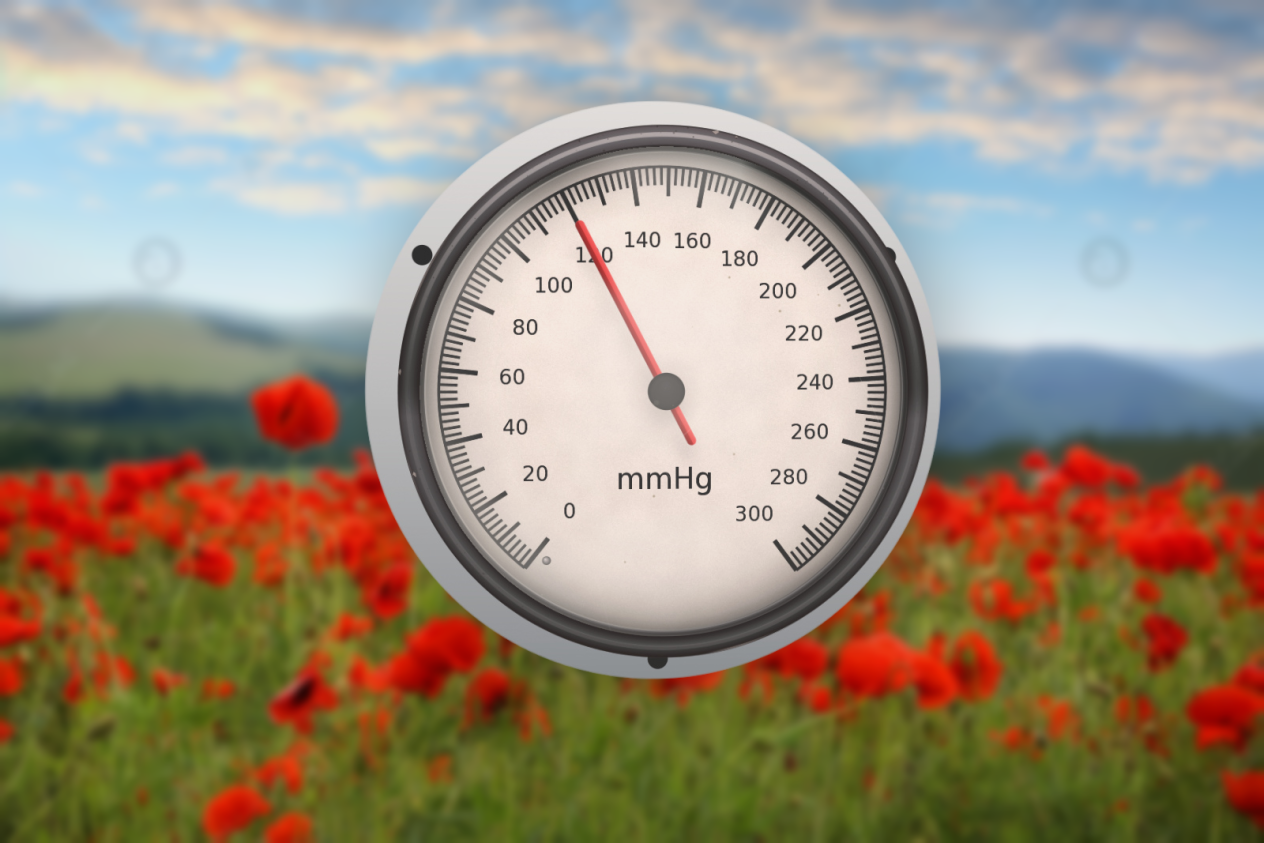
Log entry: 120 (mmHg)
